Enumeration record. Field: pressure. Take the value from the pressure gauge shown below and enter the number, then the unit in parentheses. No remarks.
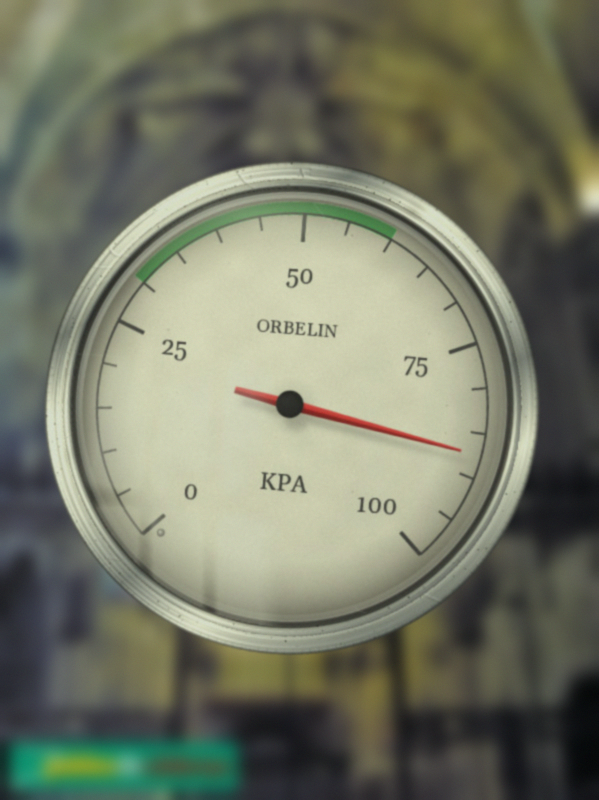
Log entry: 87.5 (kPa)
